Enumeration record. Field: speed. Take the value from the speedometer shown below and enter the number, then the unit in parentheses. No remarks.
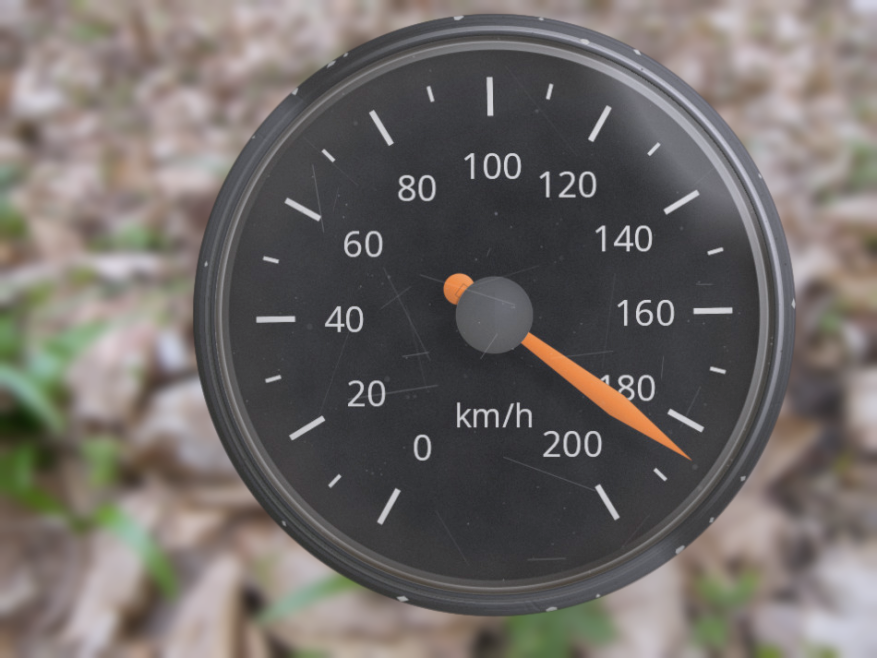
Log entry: 185 (km/h)
